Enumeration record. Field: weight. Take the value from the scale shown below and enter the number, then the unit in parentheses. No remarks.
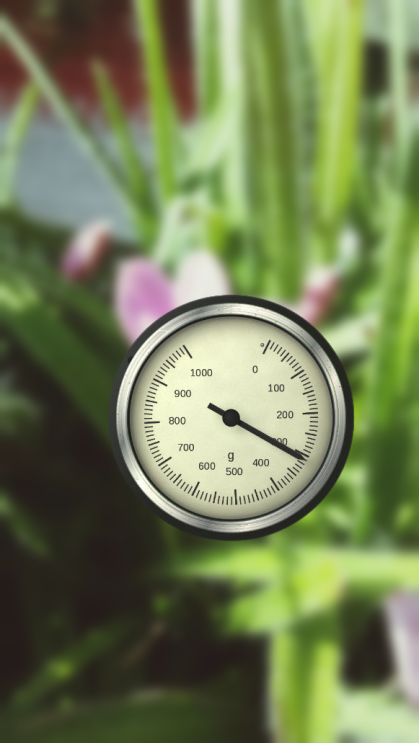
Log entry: 310 (g)
